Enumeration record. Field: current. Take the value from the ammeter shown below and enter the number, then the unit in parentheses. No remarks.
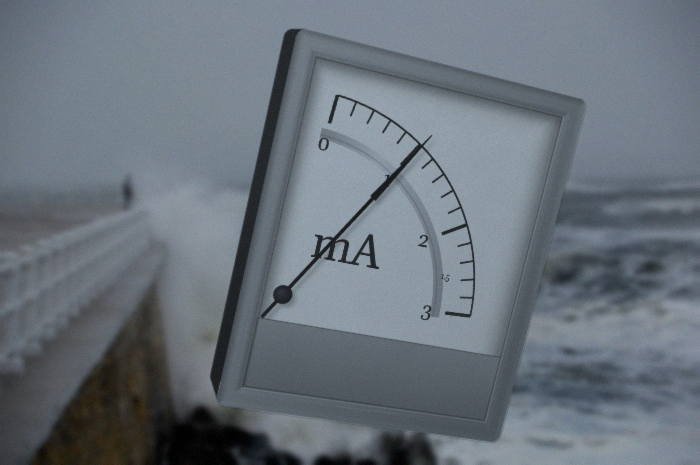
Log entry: 1 (mA)
